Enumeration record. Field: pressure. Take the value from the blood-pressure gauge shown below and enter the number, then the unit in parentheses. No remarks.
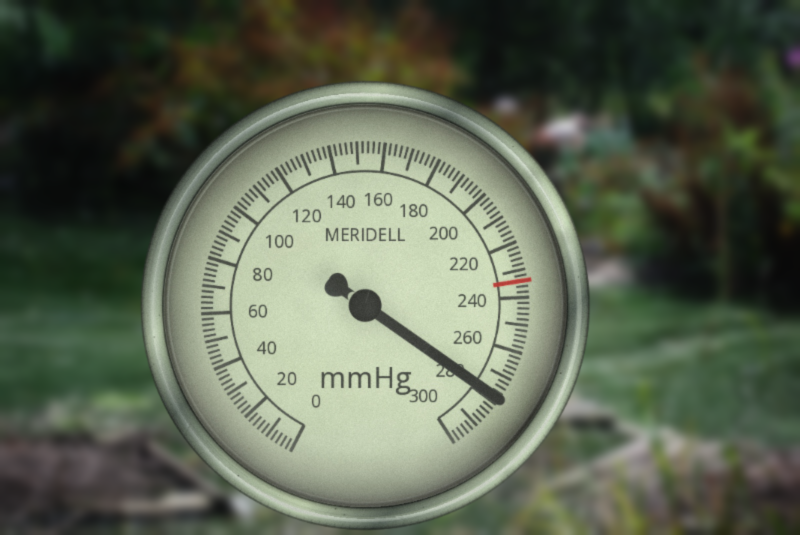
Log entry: 278 (mmHg)
